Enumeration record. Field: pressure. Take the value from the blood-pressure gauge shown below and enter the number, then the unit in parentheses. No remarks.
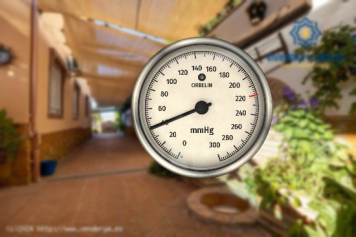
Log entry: 40 (mmHg)
